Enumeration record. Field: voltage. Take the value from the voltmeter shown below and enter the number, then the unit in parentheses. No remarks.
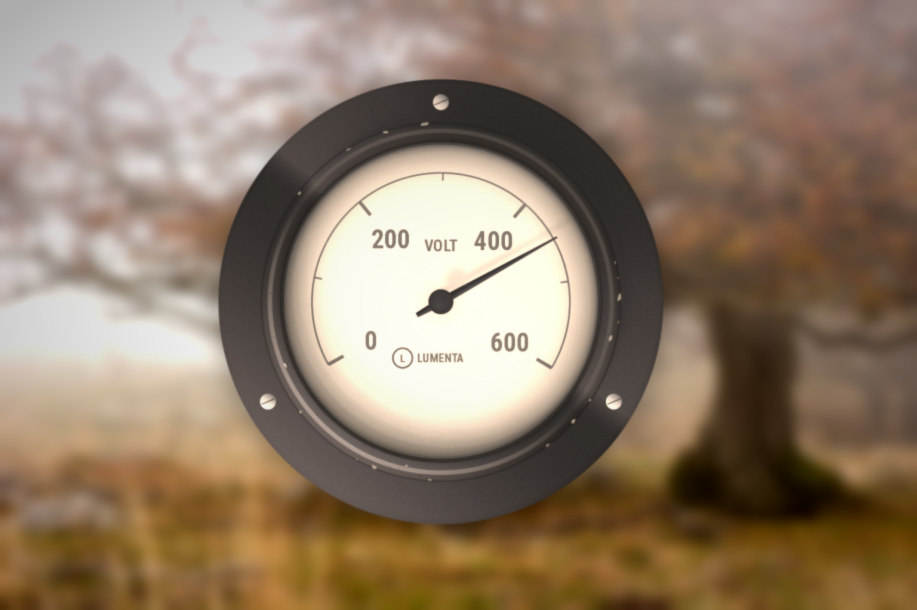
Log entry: 450 (V)
